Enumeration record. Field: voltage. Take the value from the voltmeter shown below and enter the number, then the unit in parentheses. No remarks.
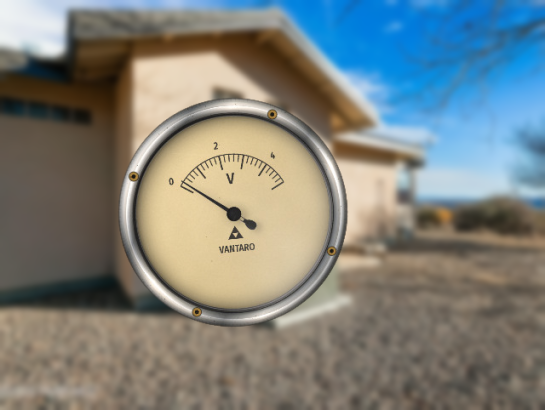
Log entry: 0.2 (V)
